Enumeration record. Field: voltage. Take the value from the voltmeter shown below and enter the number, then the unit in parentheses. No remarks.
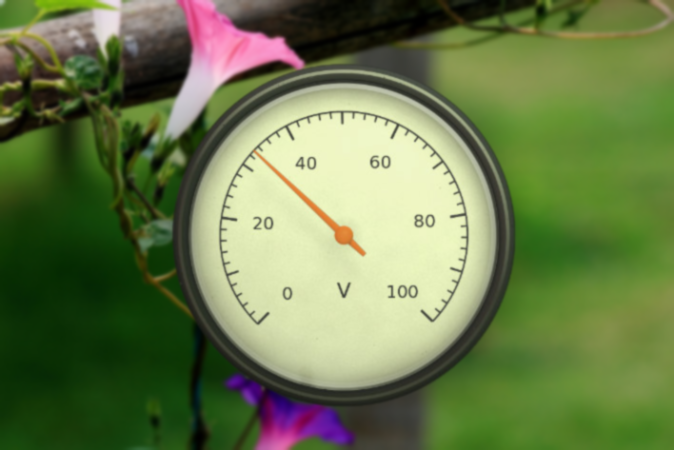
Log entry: 33 (V)
